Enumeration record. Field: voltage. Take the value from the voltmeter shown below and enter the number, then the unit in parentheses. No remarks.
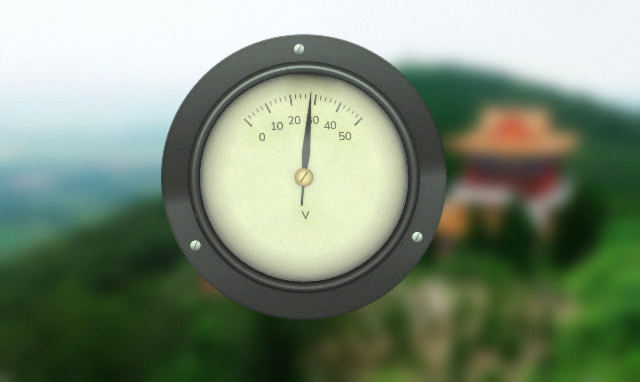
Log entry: 28 (V)
